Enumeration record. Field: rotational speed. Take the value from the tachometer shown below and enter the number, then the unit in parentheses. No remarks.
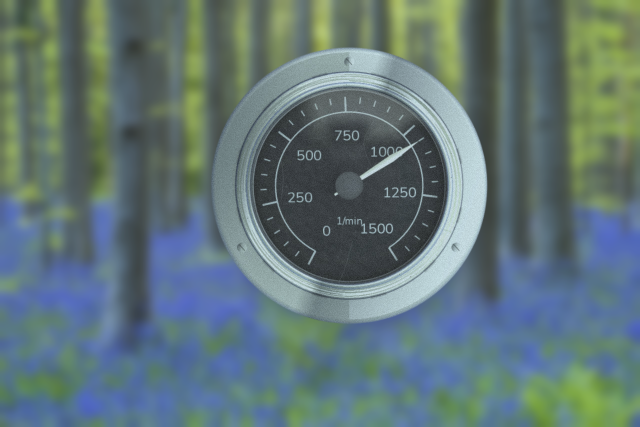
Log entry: 1050 (rpm)
